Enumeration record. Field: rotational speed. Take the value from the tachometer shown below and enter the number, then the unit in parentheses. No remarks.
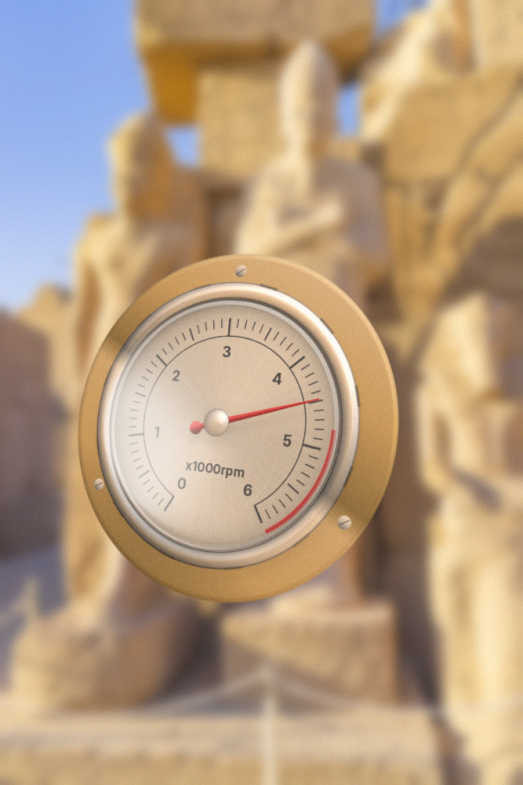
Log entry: 4500 (rpm)
